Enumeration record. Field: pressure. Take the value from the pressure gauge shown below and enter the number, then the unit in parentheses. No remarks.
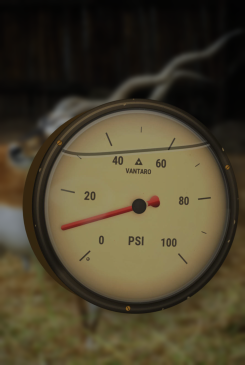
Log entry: 10 (psi)
